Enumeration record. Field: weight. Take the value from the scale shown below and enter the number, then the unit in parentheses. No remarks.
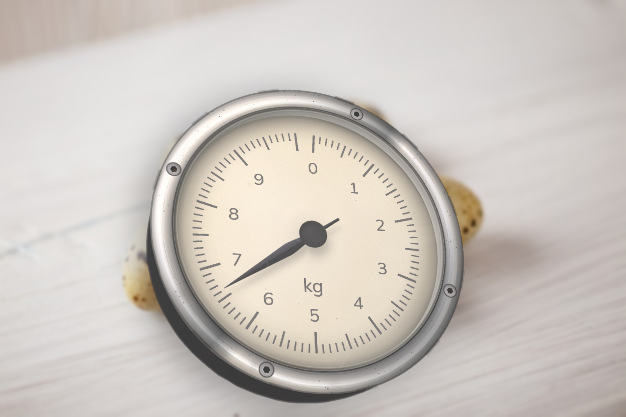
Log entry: 6.6 (kg)
